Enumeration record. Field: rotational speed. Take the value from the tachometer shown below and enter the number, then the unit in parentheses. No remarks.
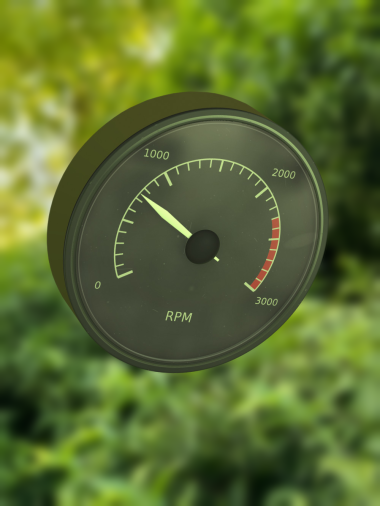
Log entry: 750 (rpm)
